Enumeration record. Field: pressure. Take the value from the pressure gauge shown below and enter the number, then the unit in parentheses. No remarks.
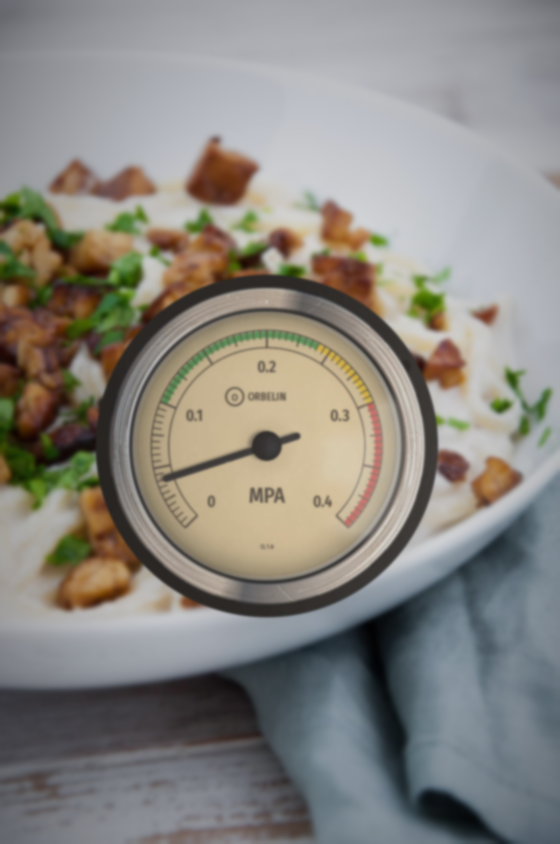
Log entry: 0.04 (MPa)
